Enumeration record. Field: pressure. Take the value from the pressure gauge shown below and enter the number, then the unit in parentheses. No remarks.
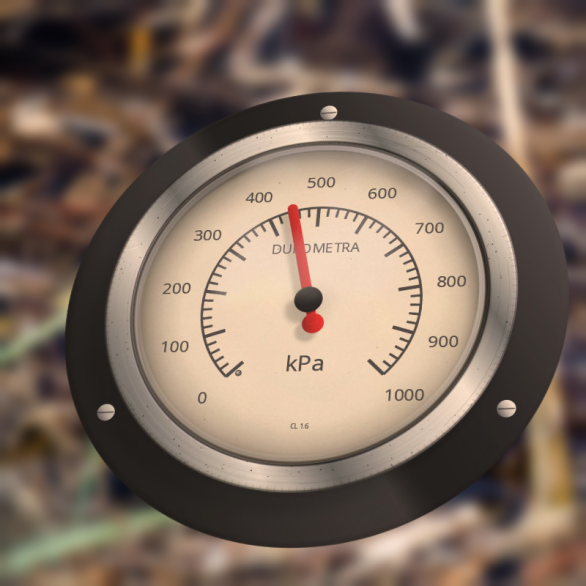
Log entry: 450 (kPa)
